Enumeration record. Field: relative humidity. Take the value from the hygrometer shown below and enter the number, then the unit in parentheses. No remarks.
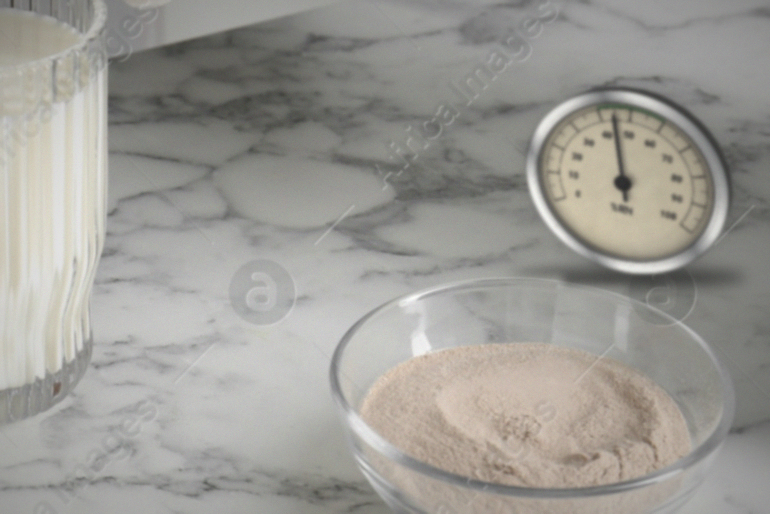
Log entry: 45 (%)
